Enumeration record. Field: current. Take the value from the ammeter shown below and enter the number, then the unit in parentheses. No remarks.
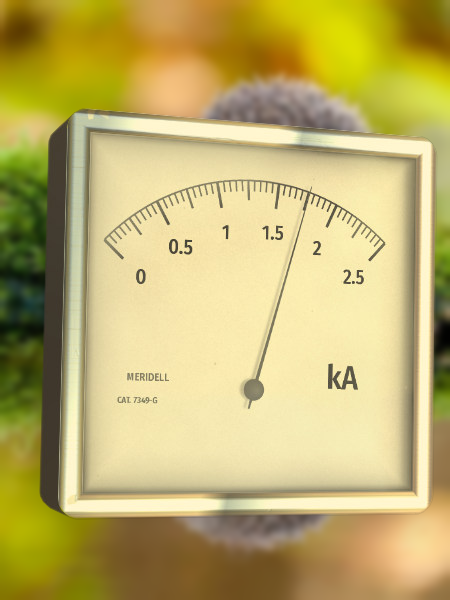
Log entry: 1.75 (kA)
